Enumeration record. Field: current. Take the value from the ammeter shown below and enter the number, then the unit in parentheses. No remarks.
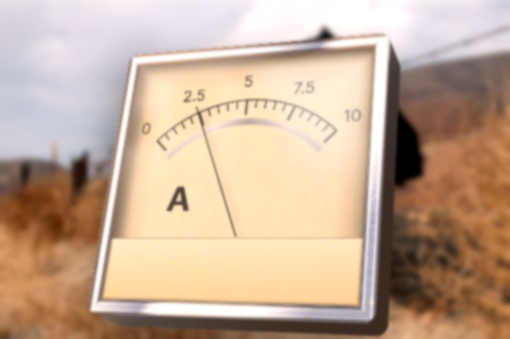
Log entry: 2.5 (A)
